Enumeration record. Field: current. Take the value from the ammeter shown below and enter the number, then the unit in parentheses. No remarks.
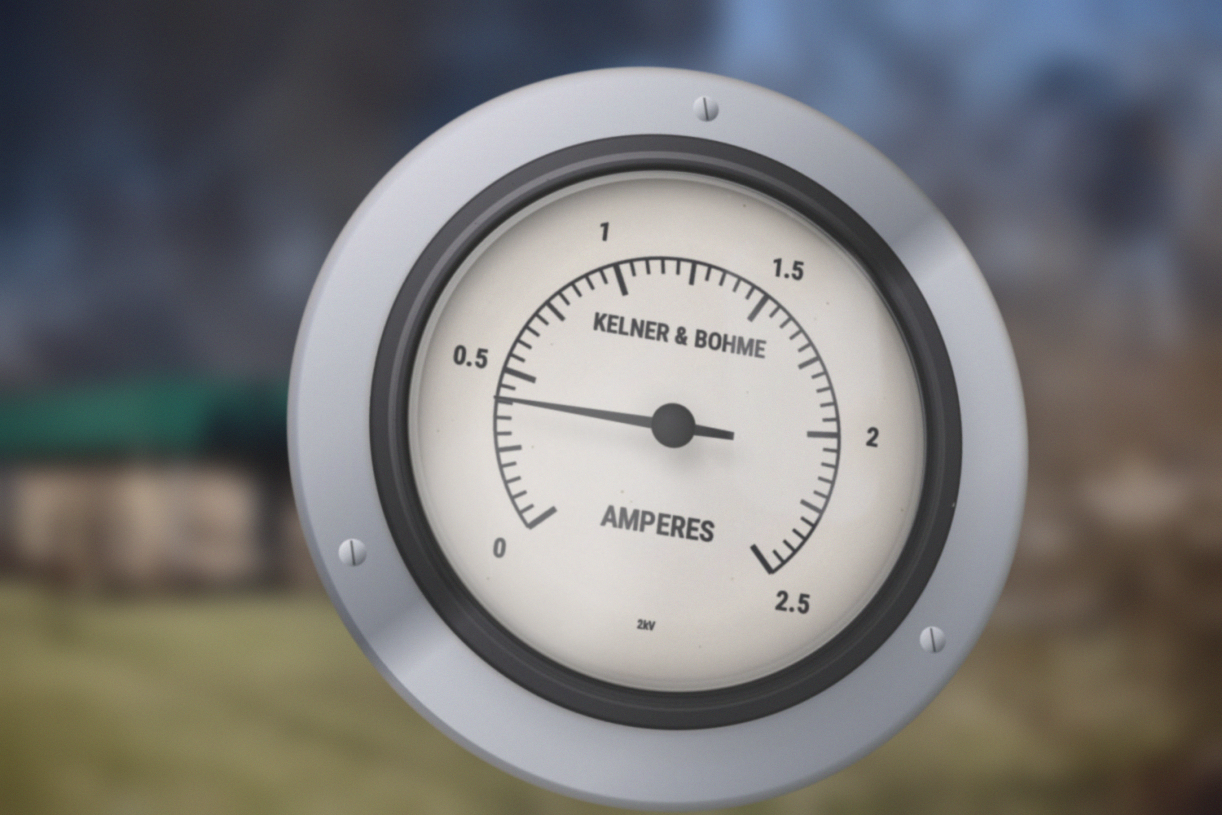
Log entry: 0.4 (A)
